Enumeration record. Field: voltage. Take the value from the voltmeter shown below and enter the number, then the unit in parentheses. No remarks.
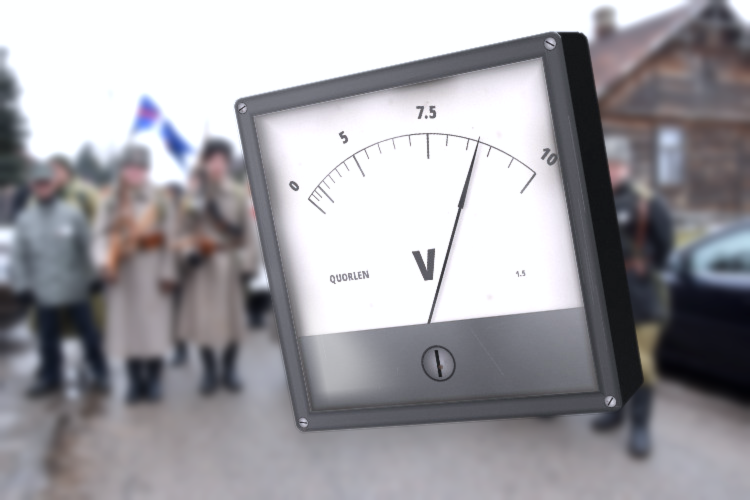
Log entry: 8.75 (V)
